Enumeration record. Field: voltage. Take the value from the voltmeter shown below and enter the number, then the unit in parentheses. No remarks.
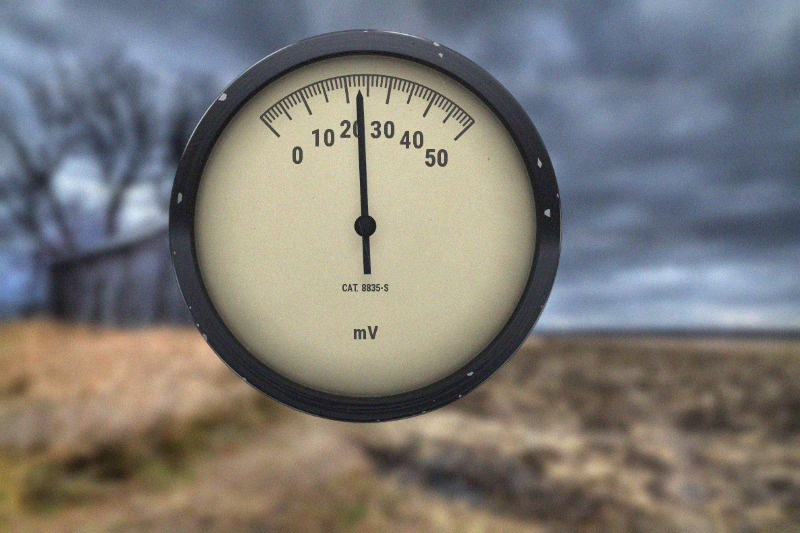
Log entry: 23 (mV)
